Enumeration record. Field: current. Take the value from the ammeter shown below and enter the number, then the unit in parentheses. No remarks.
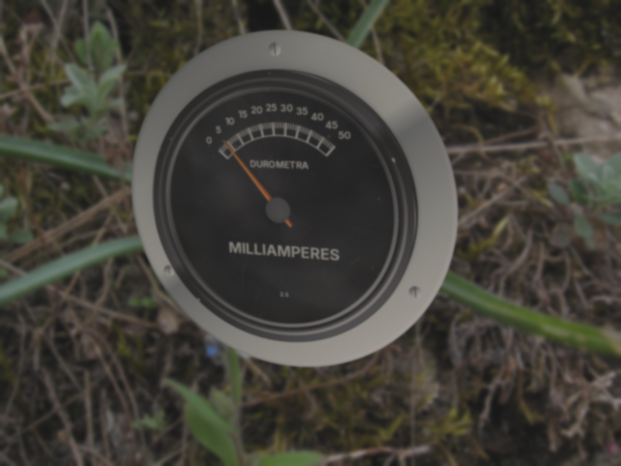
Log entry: 5 (mA)
